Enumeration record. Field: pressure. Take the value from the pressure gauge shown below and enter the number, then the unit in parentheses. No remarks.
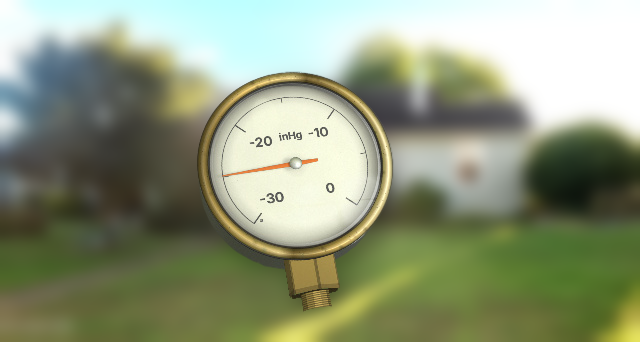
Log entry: -25 (inHg)
